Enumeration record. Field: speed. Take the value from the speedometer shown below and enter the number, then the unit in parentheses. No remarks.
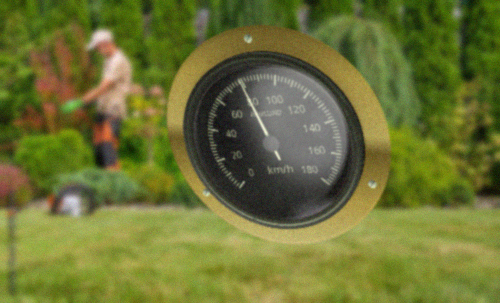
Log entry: 80 (km/h)
